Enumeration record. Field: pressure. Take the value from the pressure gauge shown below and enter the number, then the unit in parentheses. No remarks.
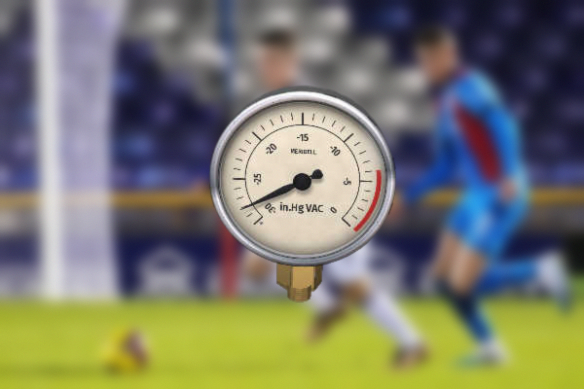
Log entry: -28 (inHg)
